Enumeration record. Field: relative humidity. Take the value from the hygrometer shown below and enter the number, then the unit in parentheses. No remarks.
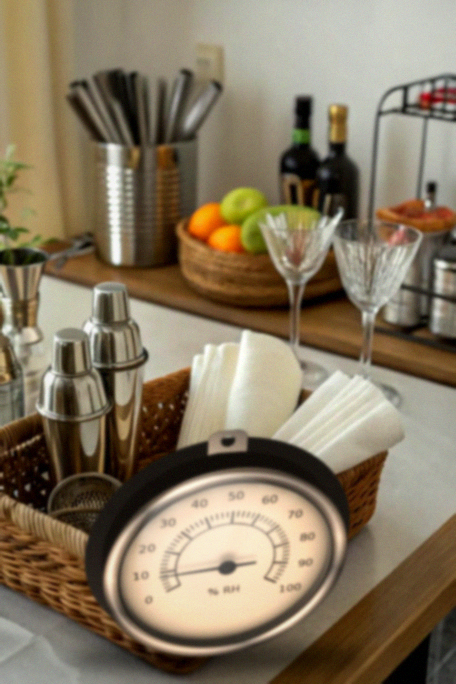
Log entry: 10 (%)
